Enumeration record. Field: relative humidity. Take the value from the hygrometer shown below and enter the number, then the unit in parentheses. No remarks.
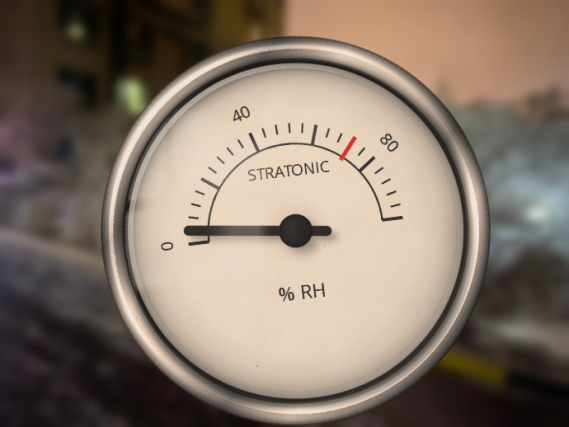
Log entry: 4 (%)
